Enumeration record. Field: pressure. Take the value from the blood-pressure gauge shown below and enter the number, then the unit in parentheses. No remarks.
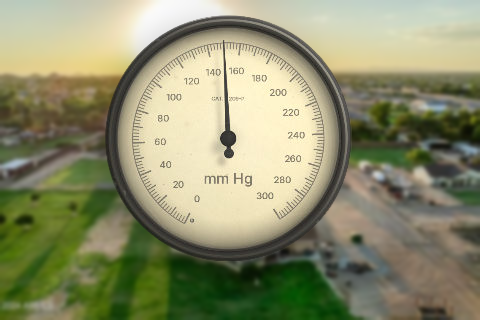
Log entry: 150 (mmHg)
